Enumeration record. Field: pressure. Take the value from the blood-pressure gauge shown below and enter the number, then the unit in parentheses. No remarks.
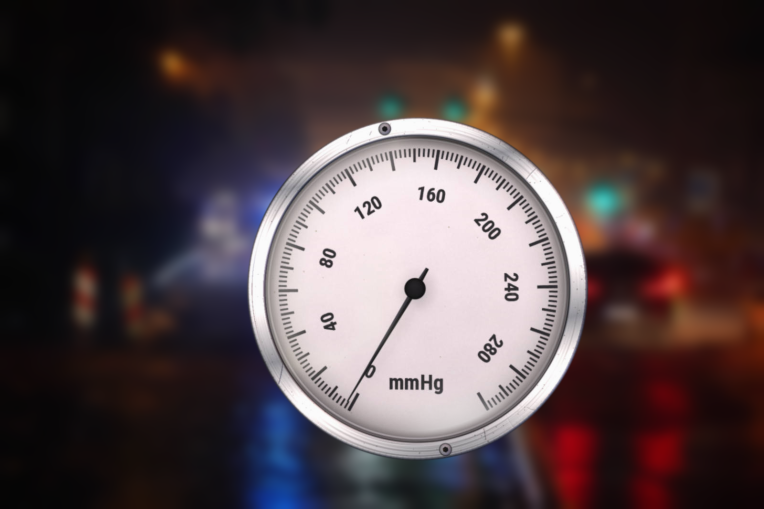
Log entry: 2 (mmHg)
